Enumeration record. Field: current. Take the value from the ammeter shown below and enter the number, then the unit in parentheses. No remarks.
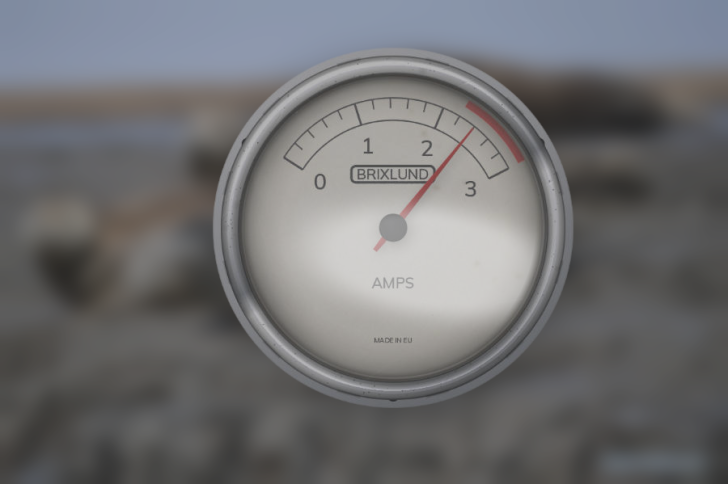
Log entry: 2.4 (A)
